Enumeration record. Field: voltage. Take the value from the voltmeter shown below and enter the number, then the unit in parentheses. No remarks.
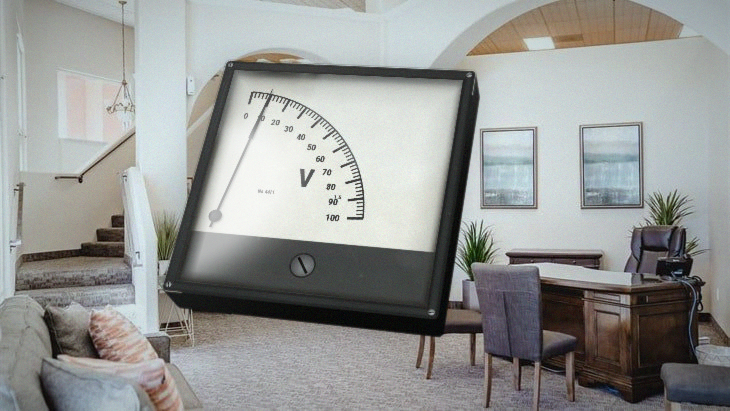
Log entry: 10 (V)
